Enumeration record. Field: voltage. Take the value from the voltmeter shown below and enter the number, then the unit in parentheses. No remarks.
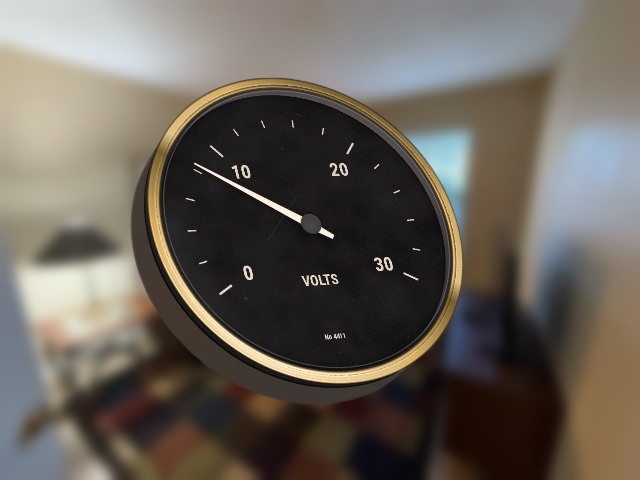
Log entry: 8 (V)
